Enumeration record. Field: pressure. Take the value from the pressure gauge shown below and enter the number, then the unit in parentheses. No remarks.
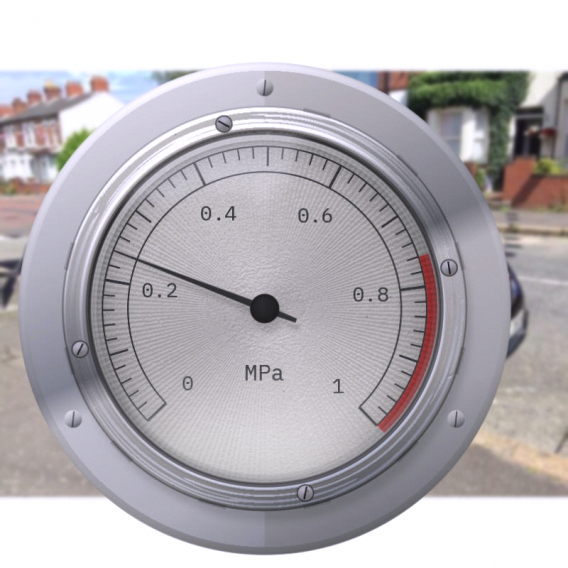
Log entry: 0.24 (MPa)
